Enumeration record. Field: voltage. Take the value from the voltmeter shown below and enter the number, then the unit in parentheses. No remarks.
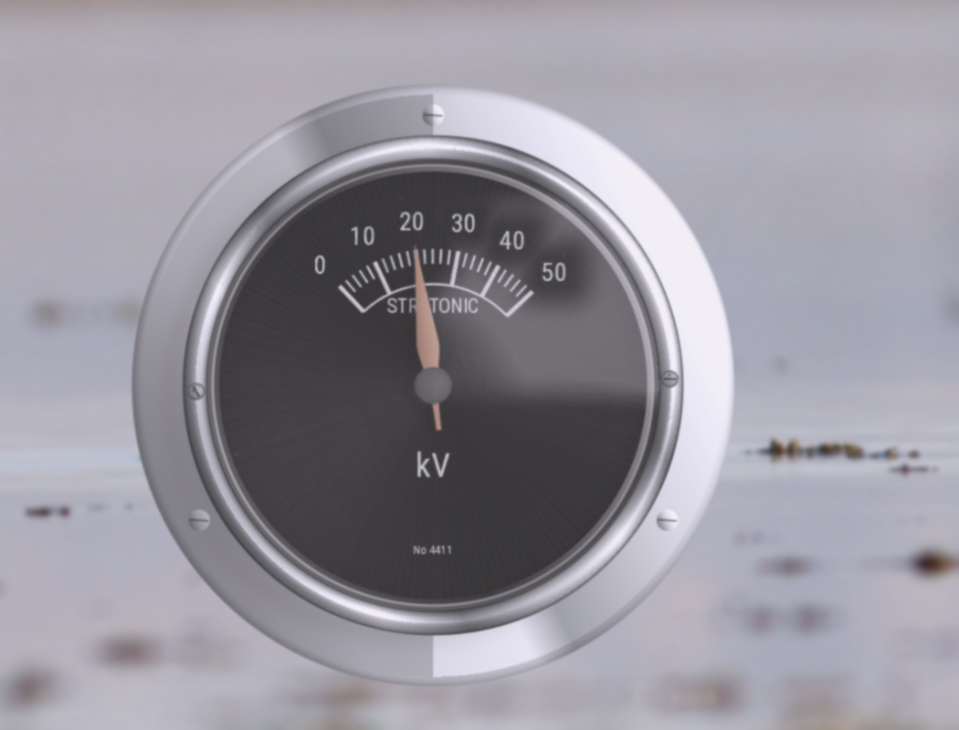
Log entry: 20 (kV)
